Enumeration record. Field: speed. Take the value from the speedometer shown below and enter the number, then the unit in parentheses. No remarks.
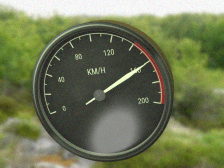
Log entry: 160 (km/h)
